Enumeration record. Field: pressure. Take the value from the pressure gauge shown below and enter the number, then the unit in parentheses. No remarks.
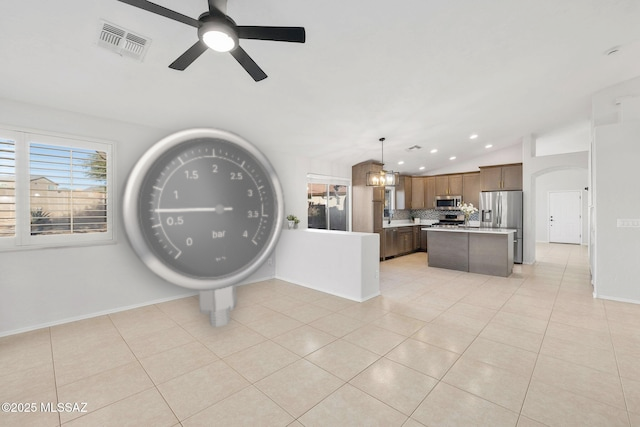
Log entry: 0.7 (bar)
